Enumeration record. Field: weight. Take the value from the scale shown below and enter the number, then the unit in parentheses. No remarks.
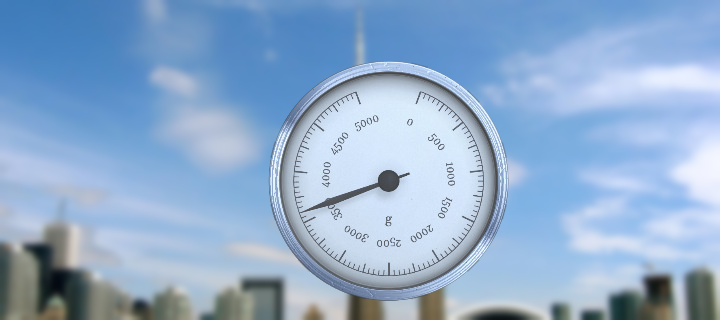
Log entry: 3600 (g)
